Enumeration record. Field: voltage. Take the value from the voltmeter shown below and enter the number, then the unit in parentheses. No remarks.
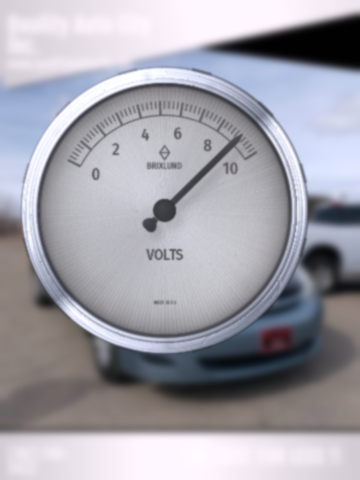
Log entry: 9 (V)
